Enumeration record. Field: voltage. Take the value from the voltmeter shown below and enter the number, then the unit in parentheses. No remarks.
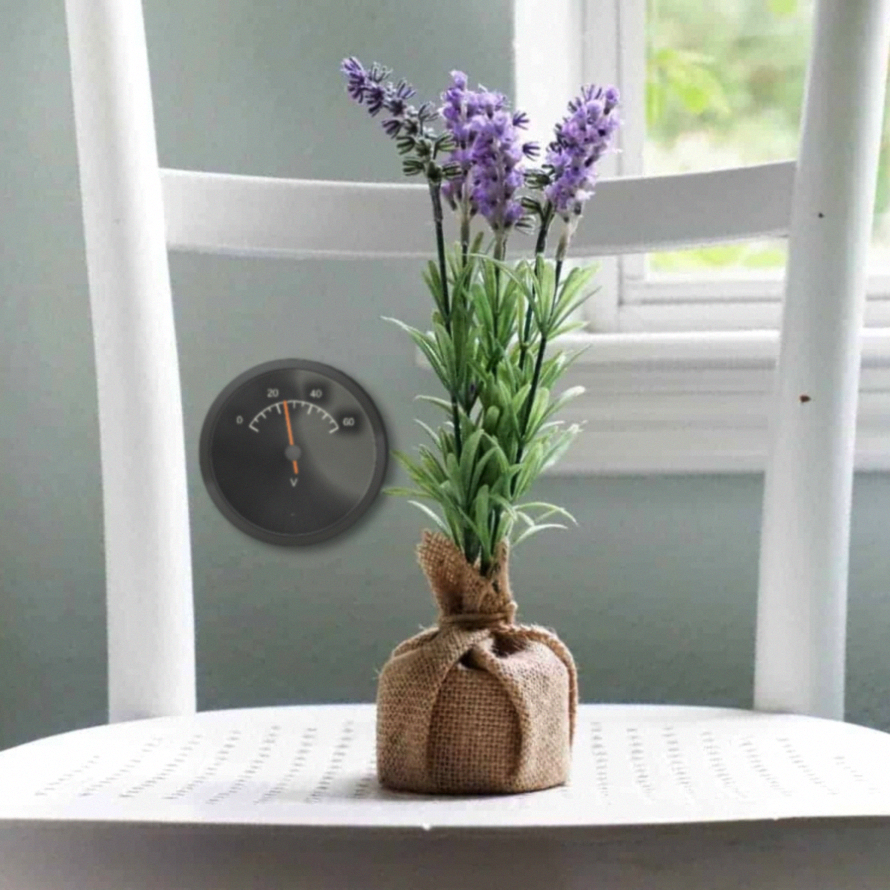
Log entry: 25 (V)
